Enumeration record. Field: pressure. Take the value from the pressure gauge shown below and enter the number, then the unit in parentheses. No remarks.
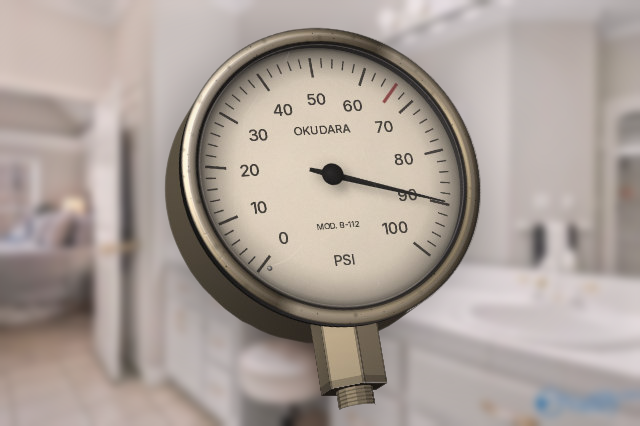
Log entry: 90 (psi)
